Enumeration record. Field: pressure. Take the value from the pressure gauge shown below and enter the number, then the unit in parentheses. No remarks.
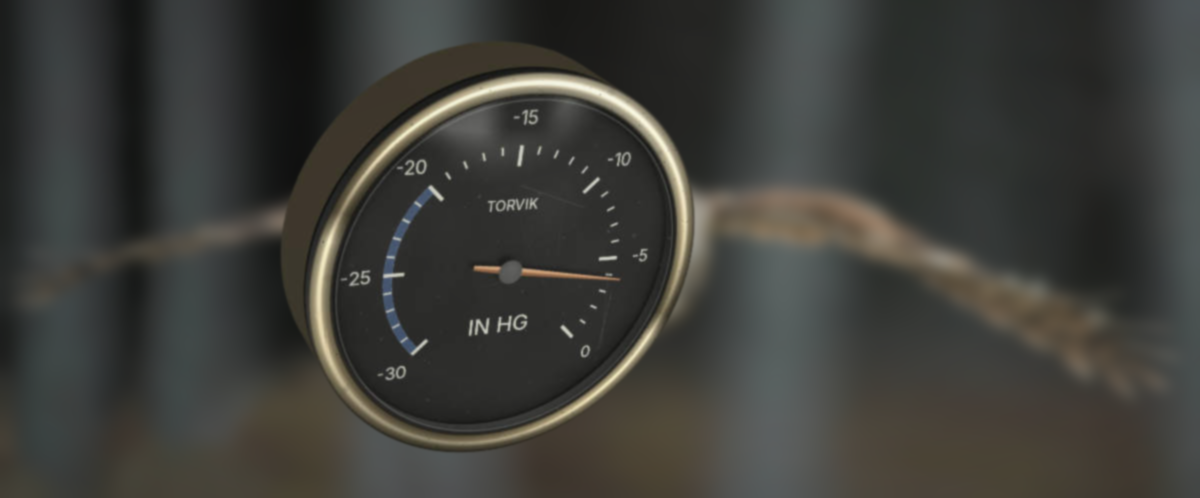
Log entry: -4 (inHg)
